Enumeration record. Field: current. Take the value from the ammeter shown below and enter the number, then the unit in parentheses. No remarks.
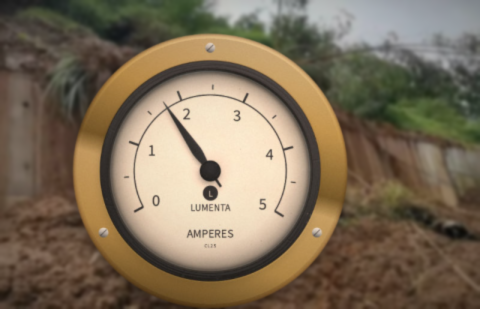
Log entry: 1.75 (A)
